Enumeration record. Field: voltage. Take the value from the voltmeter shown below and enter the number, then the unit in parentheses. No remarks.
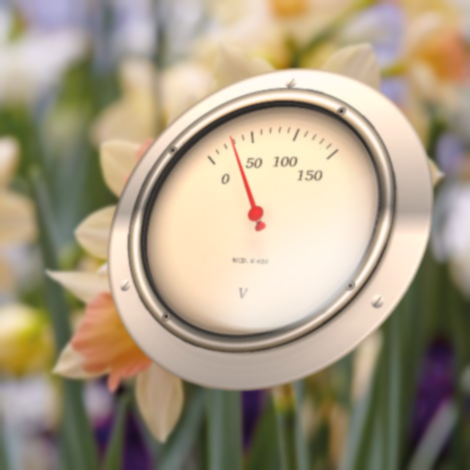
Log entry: 30 (V)
